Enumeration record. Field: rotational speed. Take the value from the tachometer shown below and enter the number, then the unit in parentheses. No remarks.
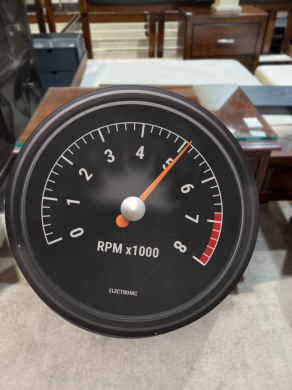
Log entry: 5100 (rpm)
